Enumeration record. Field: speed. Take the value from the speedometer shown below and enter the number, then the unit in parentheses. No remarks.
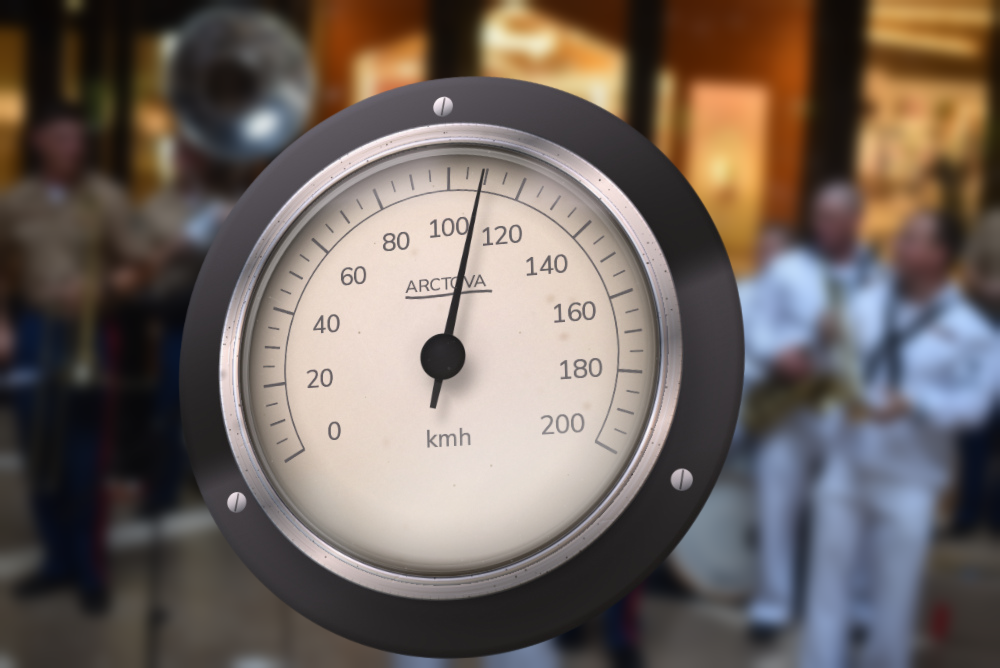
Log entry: 110 (km/h)
